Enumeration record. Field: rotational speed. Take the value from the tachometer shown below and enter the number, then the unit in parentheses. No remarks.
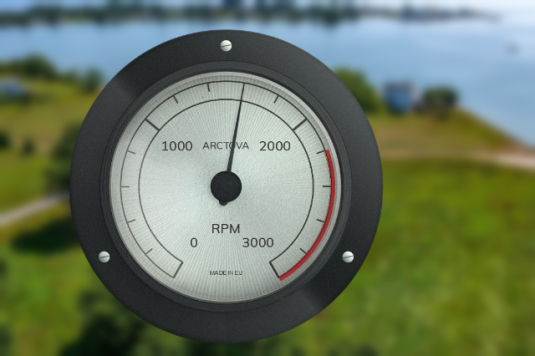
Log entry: 1600 (rpm)
